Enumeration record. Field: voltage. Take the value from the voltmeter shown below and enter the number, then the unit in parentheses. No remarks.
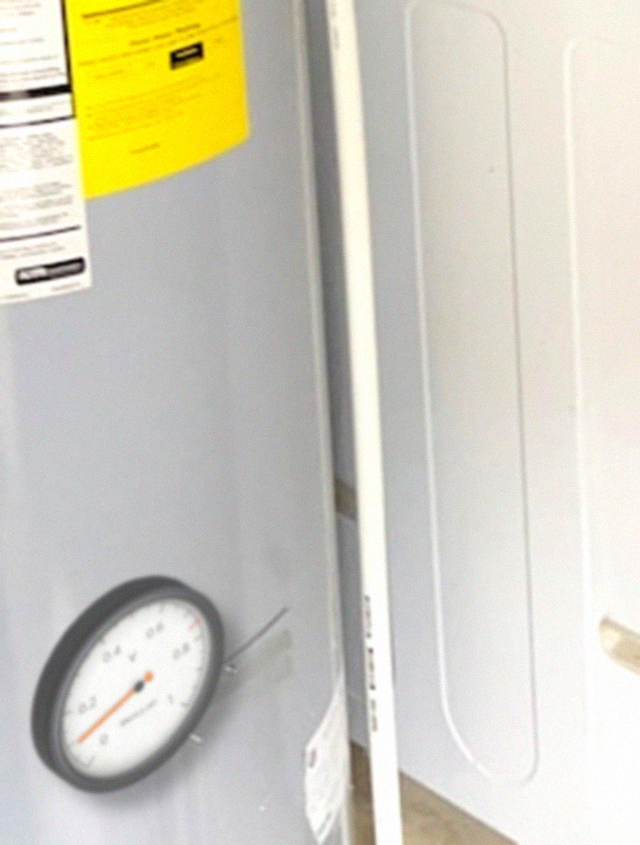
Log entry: 0.1 (V)
